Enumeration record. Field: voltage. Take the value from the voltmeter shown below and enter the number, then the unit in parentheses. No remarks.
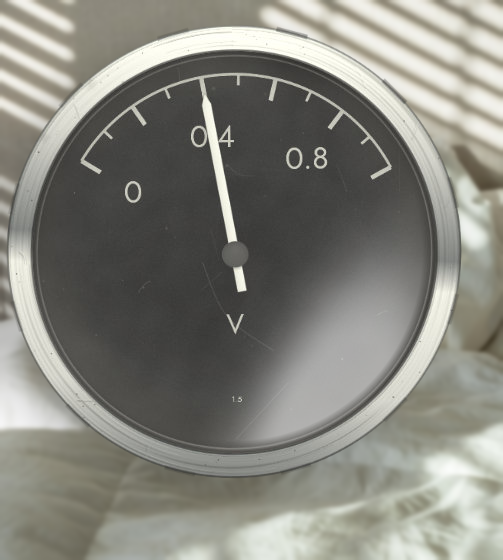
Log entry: 0.4 (V)
